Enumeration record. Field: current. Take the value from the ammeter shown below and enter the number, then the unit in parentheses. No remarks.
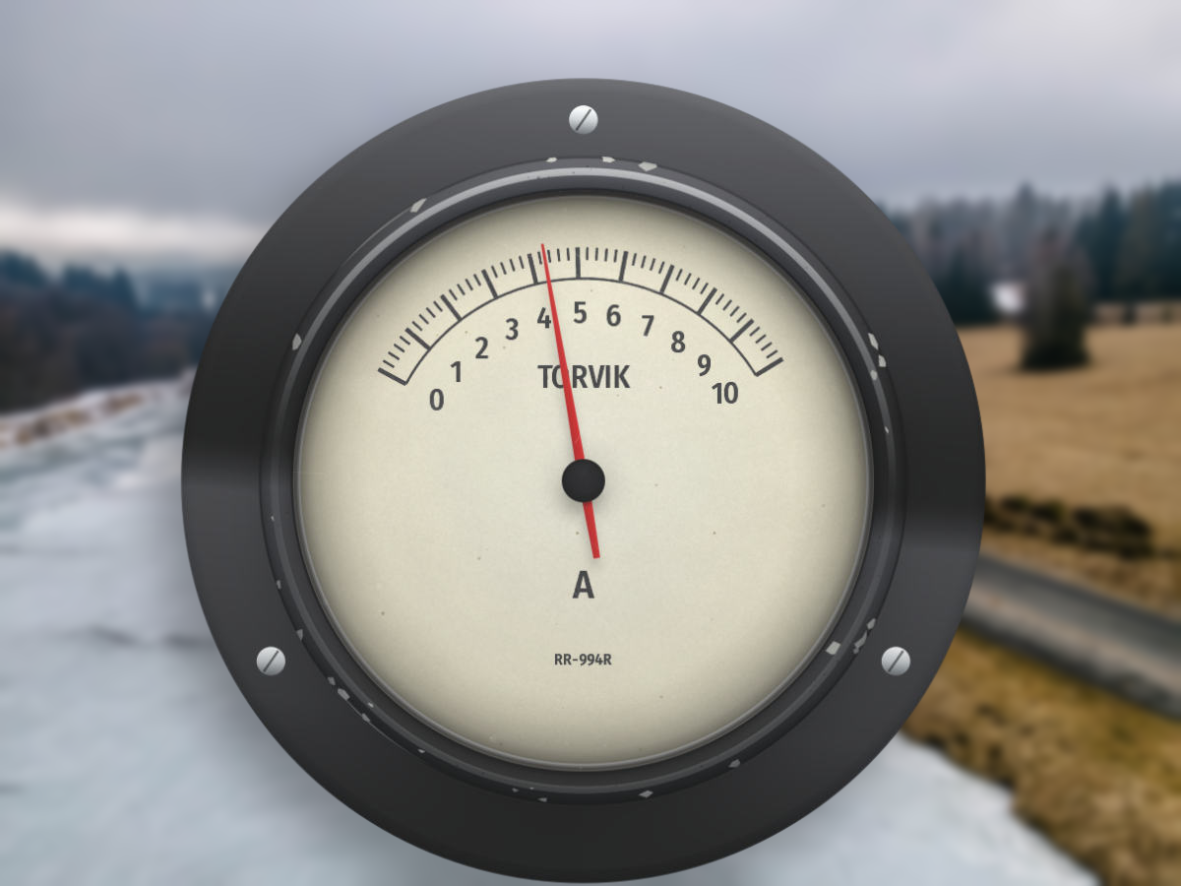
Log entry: 4.3 (A)
